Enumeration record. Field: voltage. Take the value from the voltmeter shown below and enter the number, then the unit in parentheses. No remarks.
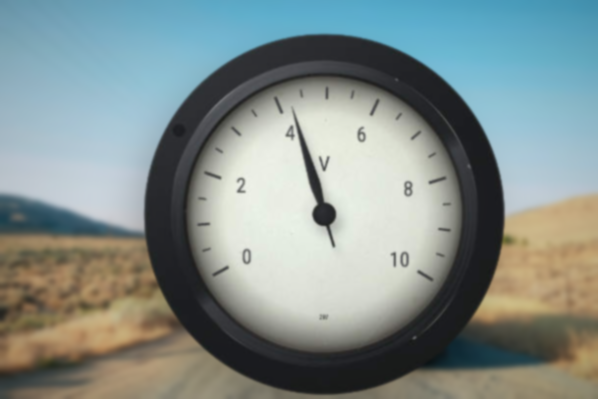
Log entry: 4.25 (V)
